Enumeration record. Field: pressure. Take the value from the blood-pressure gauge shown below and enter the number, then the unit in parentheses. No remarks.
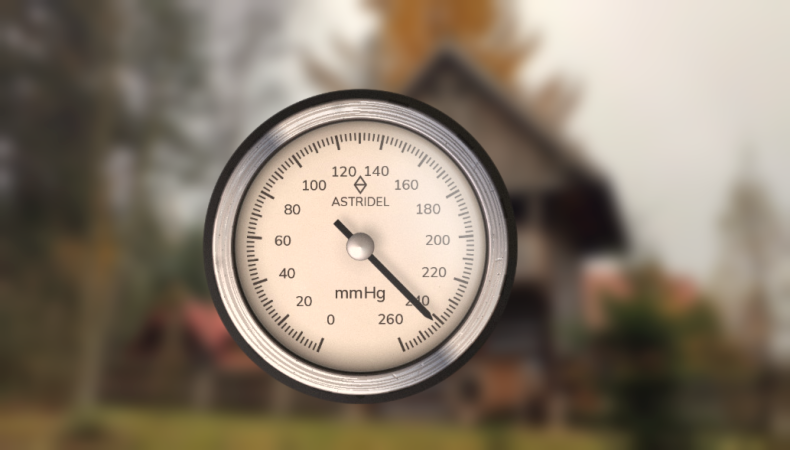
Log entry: 242 (mmHg)
